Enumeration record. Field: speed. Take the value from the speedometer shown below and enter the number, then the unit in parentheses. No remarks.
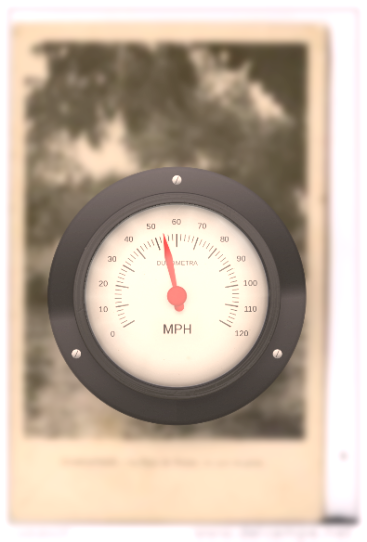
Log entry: 54 (mph)
